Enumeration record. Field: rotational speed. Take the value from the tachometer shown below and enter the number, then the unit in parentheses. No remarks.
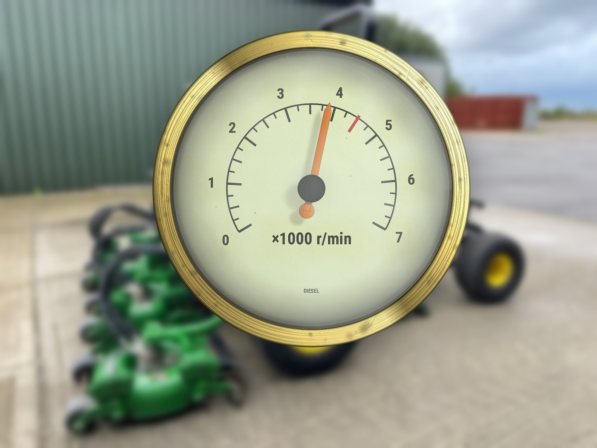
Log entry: 3875 (rpm)
